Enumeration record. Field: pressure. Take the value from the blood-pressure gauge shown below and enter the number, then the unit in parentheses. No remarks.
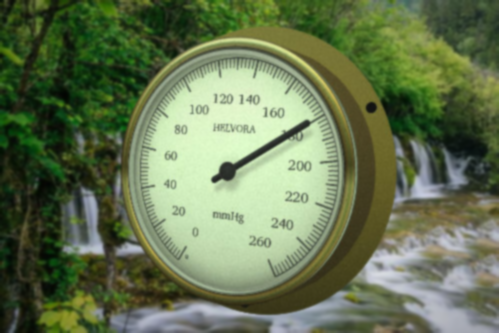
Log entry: 180 (mmHg)
